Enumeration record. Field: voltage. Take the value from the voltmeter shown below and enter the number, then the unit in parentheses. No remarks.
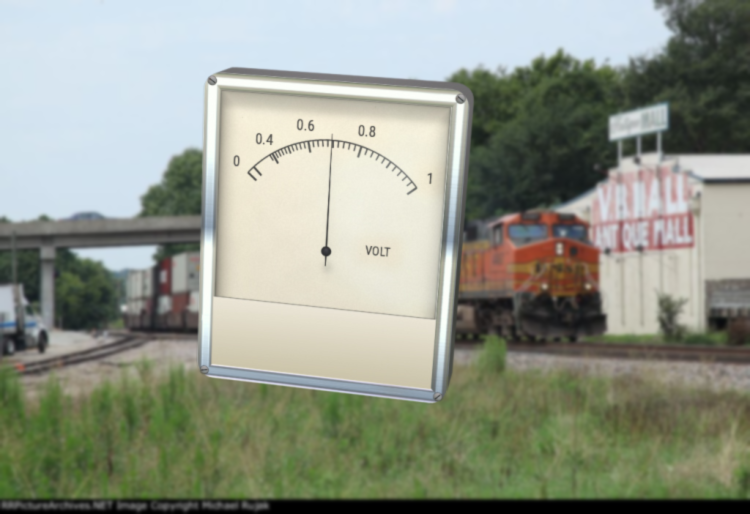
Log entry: 0.7 (V)
